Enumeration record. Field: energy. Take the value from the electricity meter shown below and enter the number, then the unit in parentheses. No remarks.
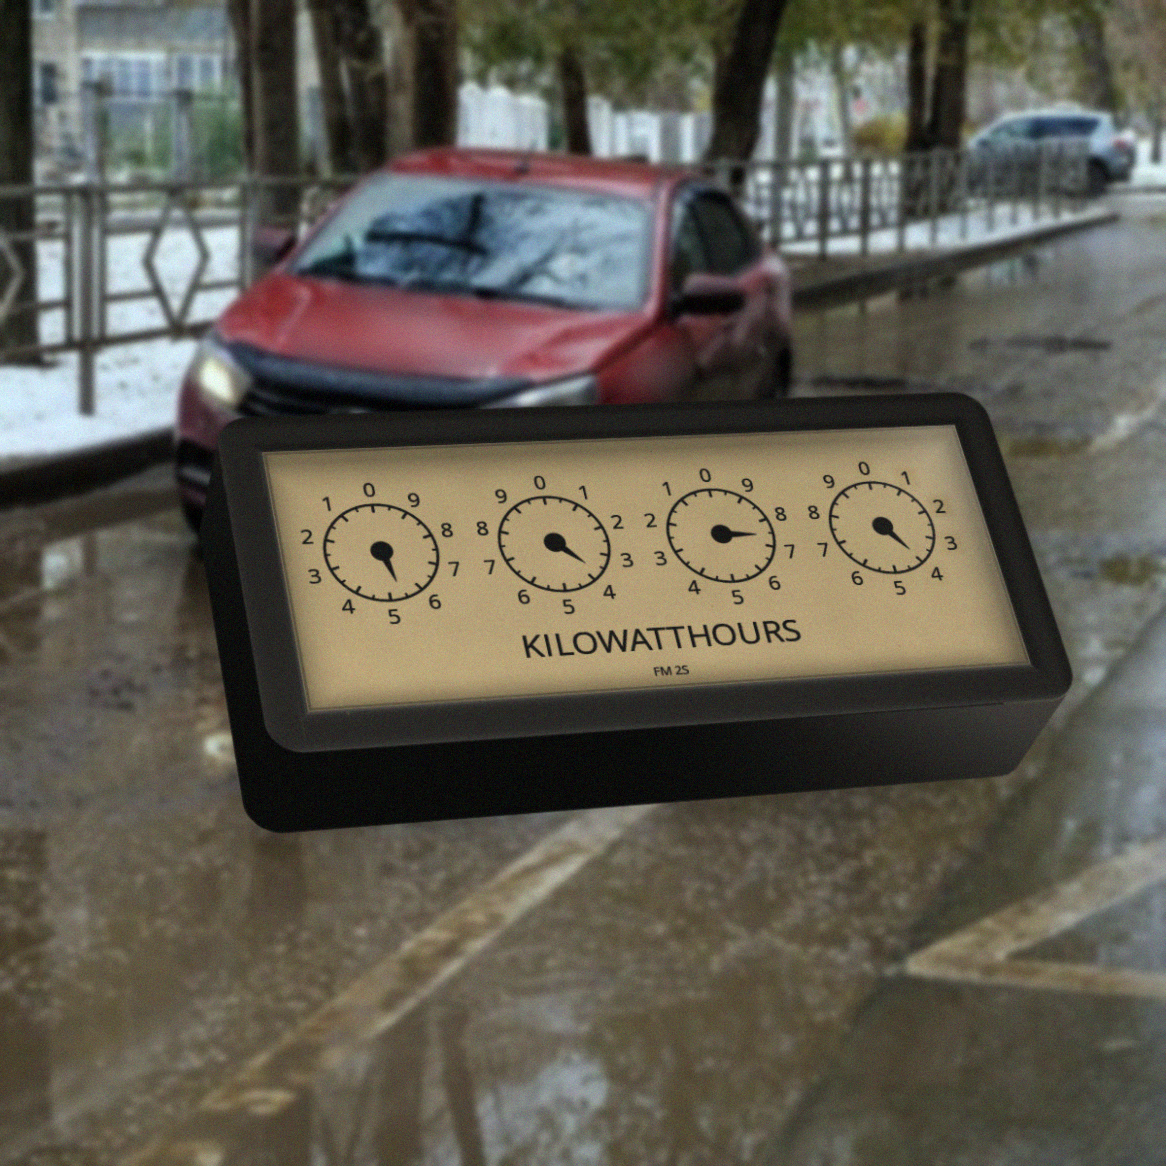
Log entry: 5374 (kWh)
